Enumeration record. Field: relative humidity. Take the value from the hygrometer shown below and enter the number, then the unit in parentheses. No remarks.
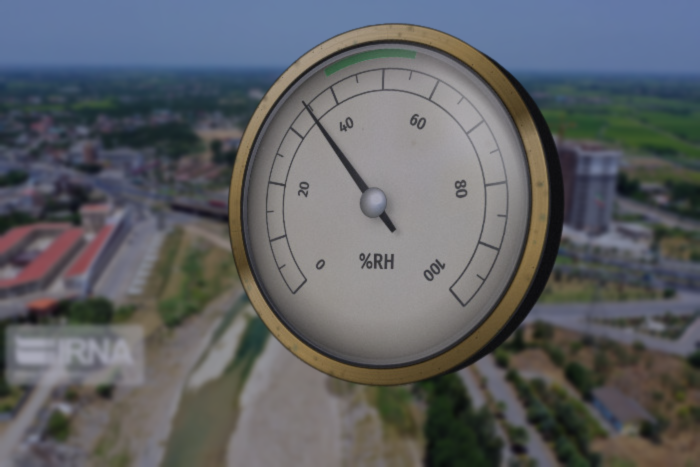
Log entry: 35 (%)
